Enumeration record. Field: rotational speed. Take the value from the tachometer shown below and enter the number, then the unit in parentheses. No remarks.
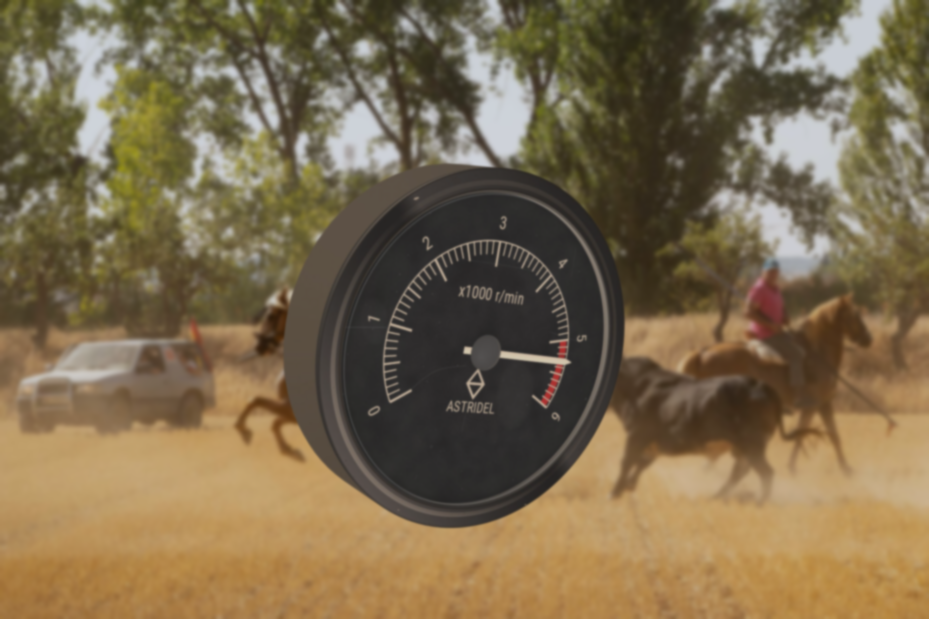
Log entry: 5300 (rpm)
